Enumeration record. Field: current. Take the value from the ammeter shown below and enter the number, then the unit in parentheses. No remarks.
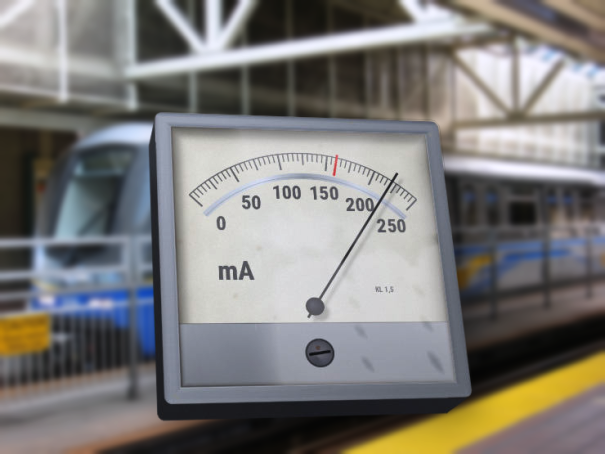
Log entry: 220 (mA)
